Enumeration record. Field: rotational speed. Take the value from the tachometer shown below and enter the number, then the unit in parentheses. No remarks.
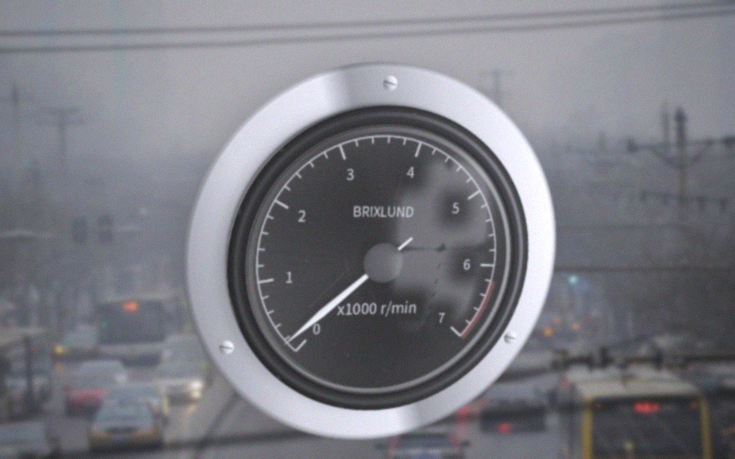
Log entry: 200 (rpm)
